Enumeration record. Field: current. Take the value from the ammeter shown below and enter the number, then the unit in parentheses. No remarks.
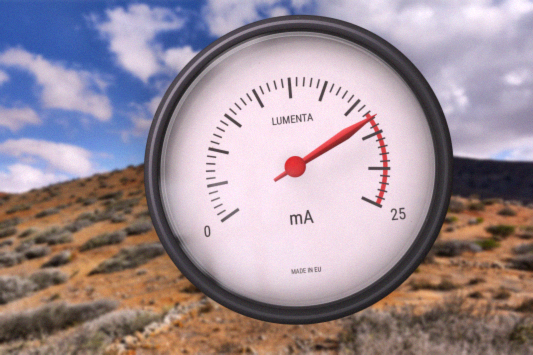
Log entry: 19 (mA)
